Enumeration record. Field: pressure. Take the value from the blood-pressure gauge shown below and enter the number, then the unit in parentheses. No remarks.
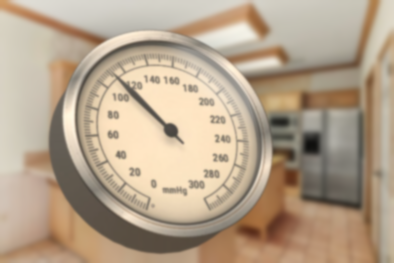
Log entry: 110 (mmHg)
